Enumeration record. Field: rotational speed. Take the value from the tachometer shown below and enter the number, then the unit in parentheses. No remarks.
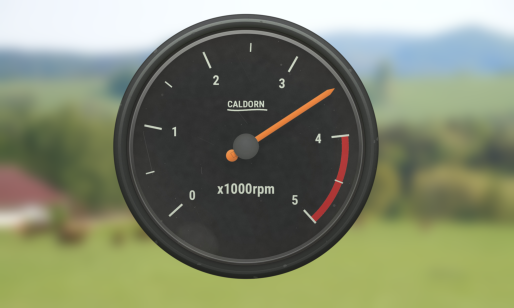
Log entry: 3500 (rpm)
